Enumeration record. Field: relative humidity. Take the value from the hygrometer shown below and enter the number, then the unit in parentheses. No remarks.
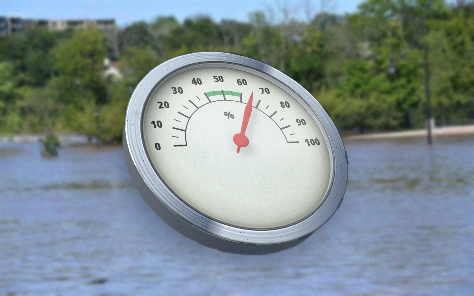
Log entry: 65 (%)
